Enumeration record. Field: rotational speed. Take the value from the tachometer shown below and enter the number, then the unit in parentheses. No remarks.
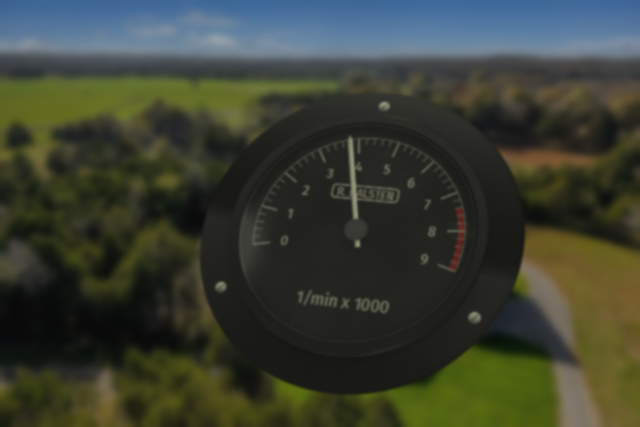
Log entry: 3800 (rpm)
